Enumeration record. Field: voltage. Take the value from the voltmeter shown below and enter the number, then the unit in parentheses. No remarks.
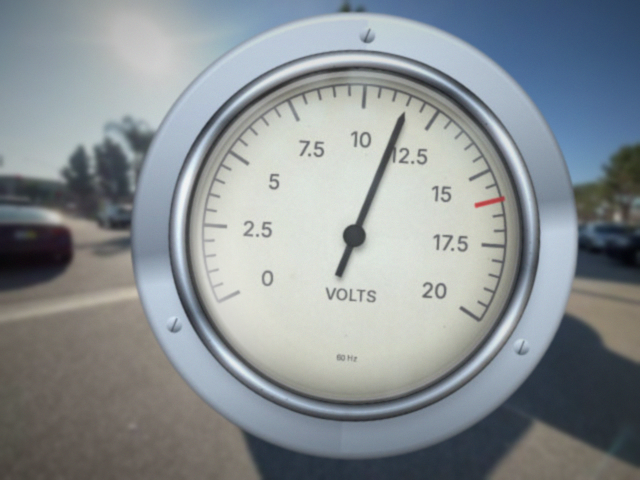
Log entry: 11.5 (V)
